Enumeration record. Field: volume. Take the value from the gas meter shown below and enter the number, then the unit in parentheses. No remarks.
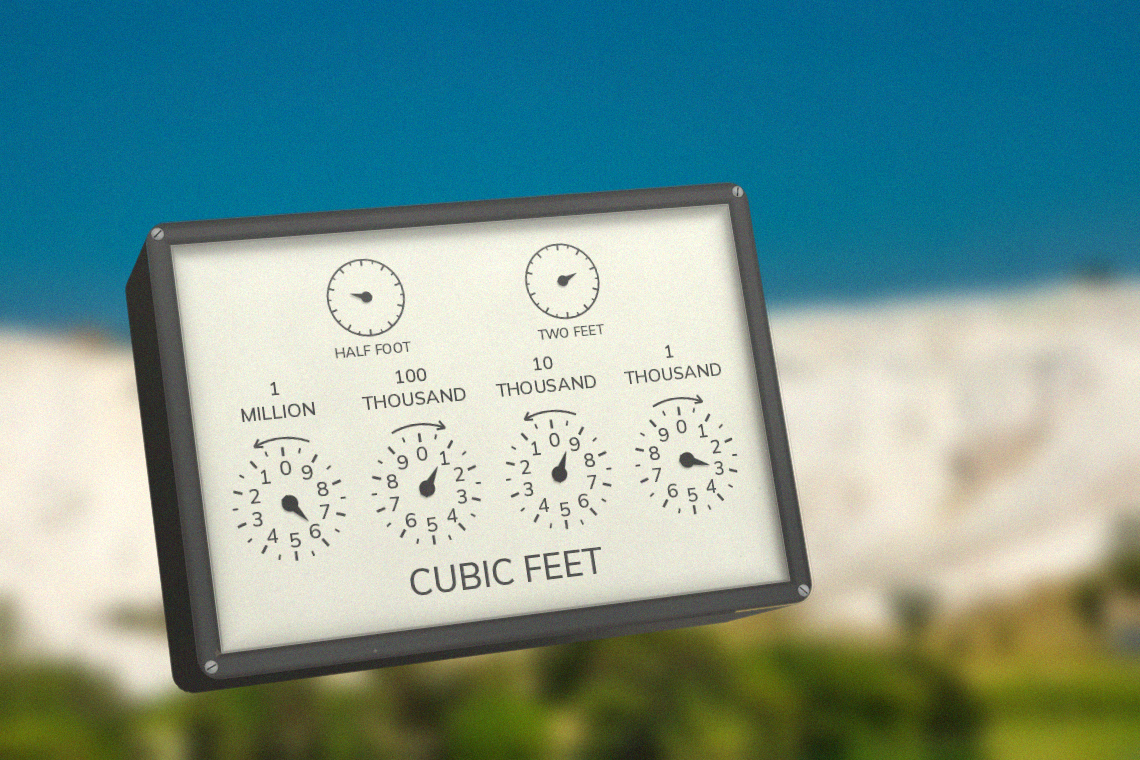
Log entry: 609300 (ft³)
